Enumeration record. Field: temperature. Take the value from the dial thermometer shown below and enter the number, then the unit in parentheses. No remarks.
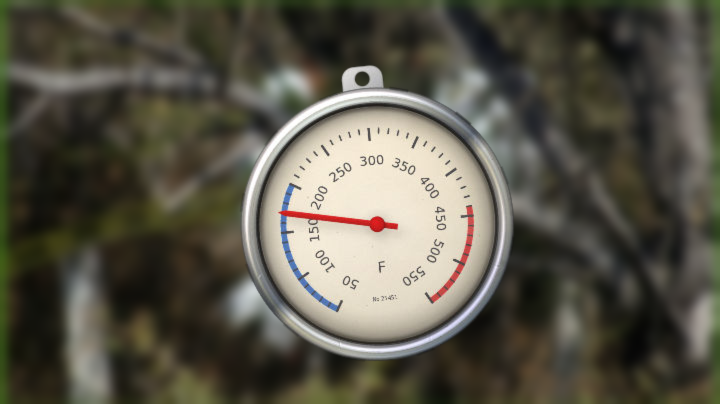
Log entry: 170 (°F)
